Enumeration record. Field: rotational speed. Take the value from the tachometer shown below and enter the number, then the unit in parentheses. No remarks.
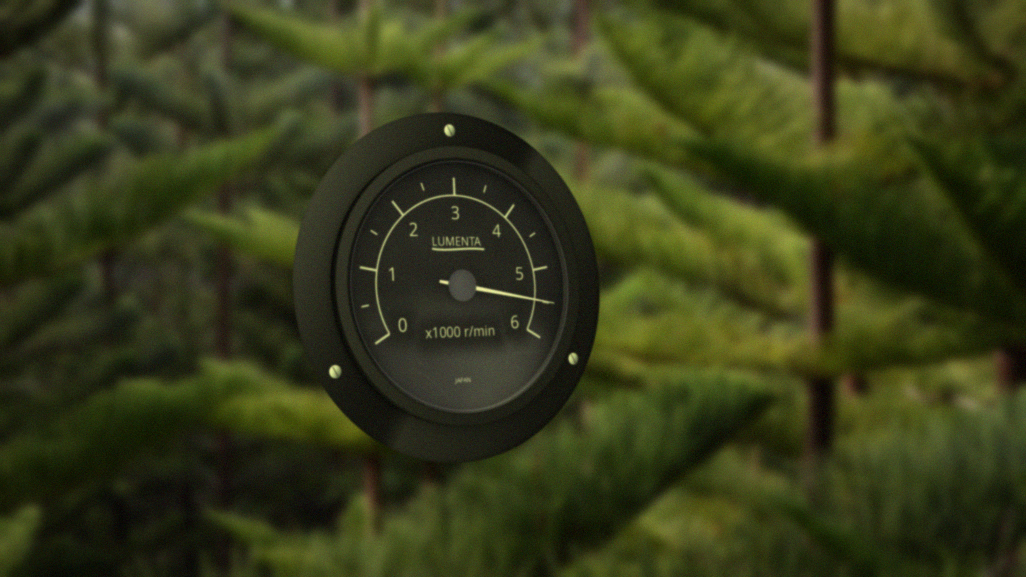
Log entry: 5500 (rpm)
